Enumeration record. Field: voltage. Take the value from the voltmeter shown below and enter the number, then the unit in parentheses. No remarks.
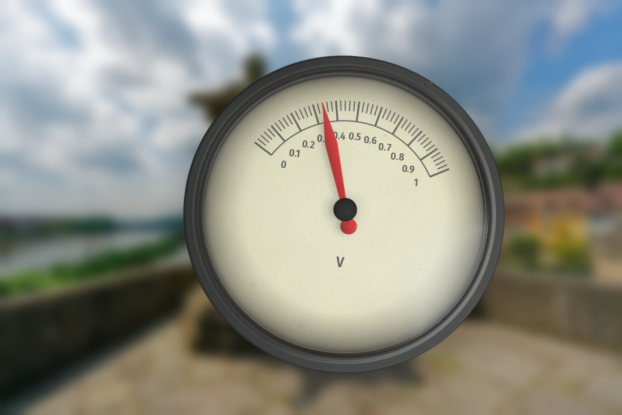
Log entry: 0.34 (V)
